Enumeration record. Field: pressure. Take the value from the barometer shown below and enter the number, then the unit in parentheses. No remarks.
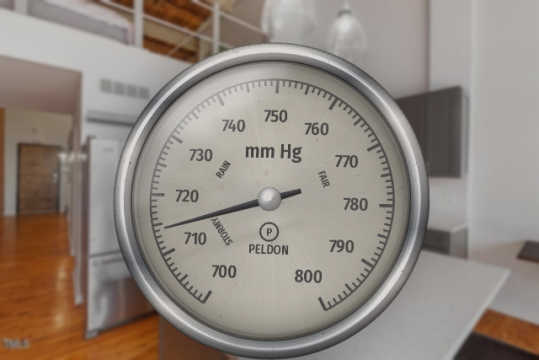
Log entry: 714 (mmHg)
